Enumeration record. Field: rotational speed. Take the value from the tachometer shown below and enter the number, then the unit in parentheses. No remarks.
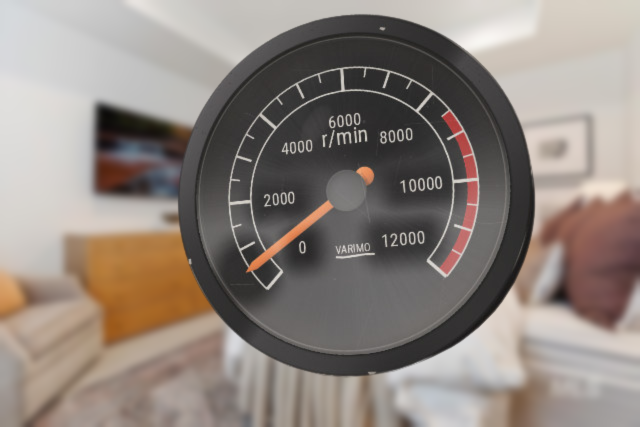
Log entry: 500 (rpm)
